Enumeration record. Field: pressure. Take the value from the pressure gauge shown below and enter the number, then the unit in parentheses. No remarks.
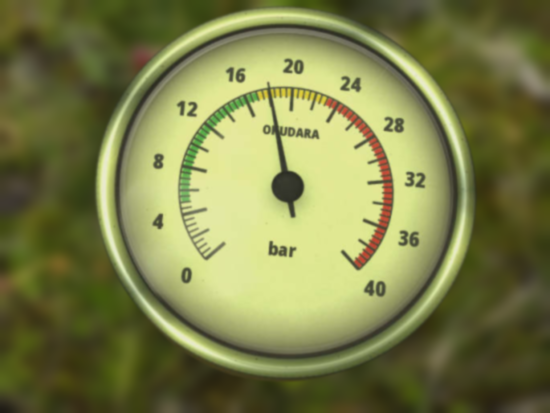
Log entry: 18 (bar)
